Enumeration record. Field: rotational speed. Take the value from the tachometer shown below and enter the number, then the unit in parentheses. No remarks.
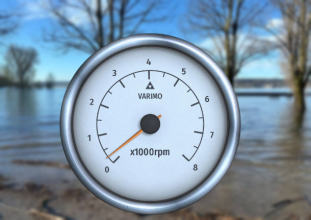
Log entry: 250 (rpm)
